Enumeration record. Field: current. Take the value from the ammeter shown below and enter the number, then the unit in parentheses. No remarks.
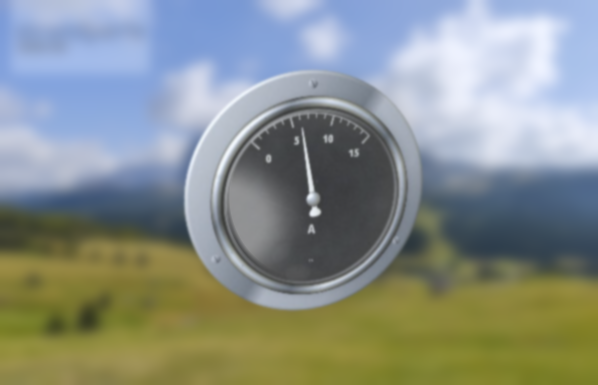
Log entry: 6 (A)
